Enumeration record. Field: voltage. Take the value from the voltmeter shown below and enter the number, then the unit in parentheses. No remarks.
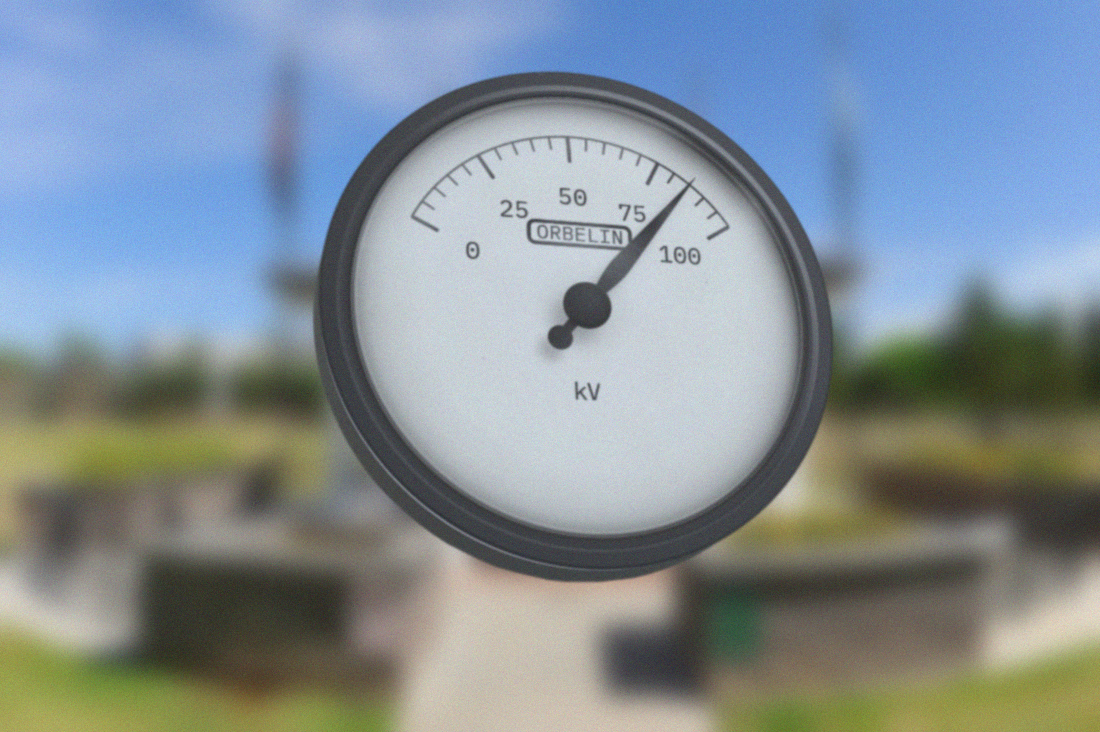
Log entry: 85 (kV)
